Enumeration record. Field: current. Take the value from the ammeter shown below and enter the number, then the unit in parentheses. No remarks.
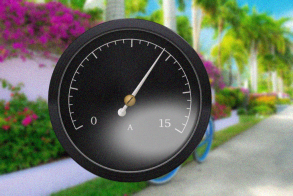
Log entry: 9.5 (A)
